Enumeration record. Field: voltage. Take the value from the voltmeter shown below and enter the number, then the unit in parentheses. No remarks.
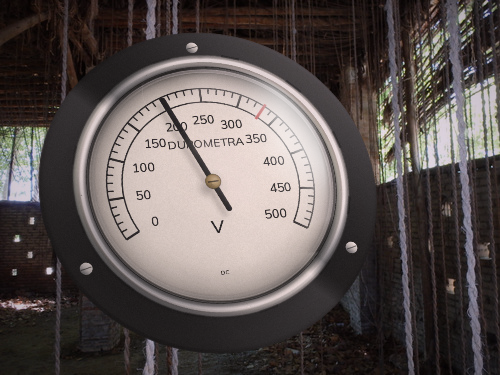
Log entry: 200 (V)
